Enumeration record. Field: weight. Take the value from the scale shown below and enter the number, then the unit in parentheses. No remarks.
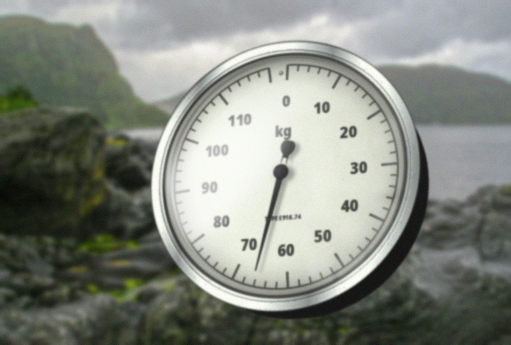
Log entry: 66 (kg)
